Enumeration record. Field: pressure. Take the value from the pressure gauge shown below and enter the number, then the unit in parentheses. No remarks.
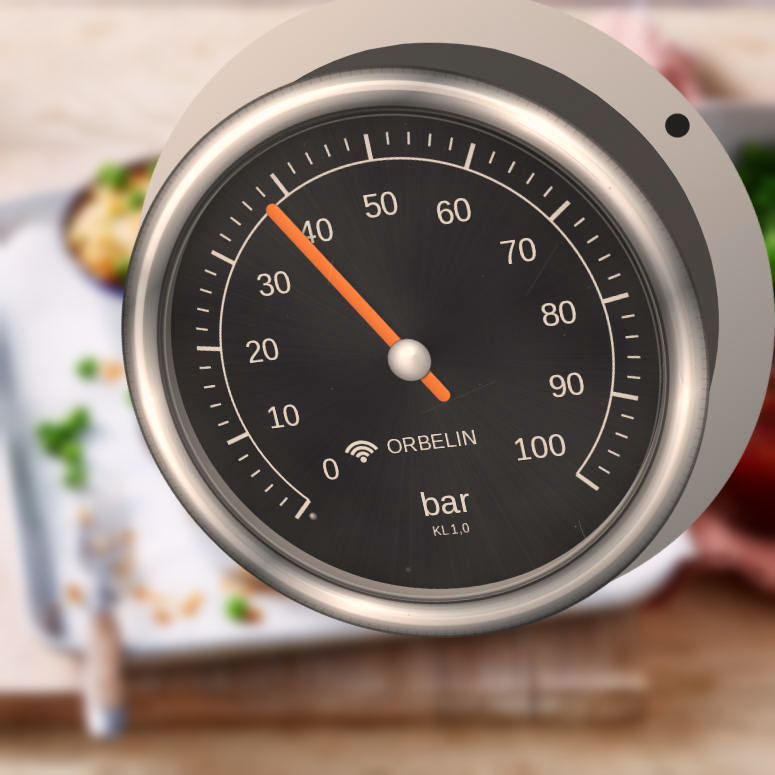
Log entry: 38 (bar)
